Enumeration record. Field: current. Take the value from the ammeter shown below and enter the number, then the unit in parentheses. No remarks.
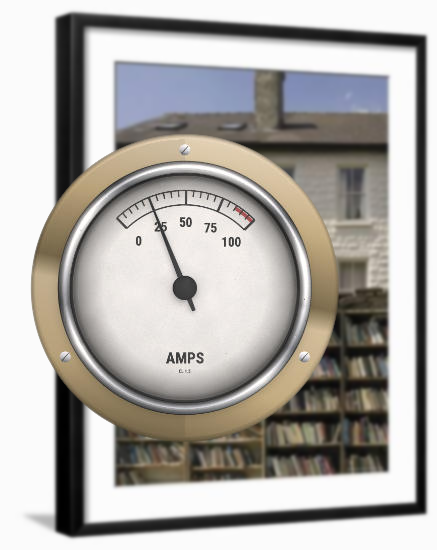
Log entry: 25 (A)
